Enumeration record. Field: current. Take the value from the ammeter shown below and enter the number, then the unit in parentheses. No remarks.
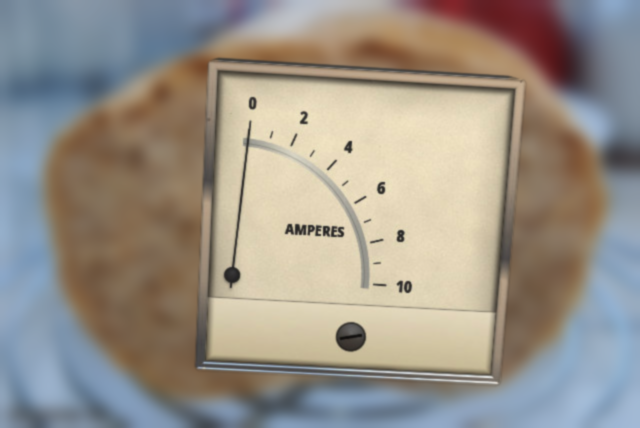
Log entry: 0 (A)
